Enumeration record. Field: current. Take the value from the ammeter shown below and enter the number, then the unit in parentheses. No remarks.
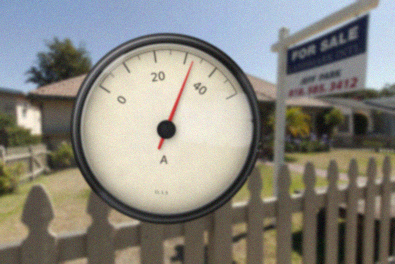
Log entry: 32.5 (A)
